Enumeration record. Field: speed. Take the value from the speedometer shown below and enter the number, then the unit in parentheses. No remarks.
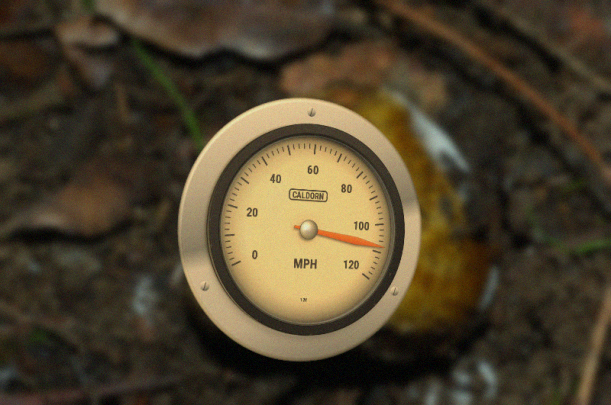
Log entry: 108 (mph)
